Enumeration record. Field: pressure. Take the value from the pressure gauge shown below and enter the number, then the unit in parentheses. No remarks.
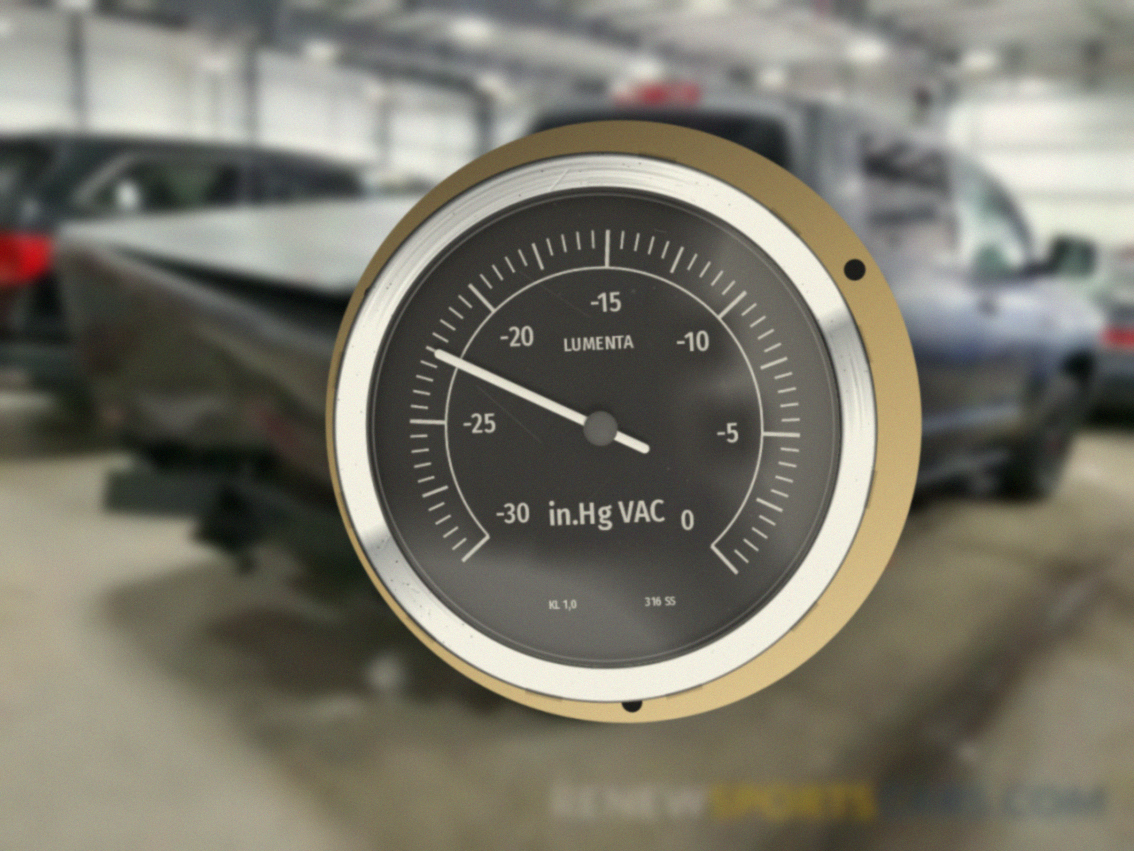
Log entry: -22.5 (inHg)
